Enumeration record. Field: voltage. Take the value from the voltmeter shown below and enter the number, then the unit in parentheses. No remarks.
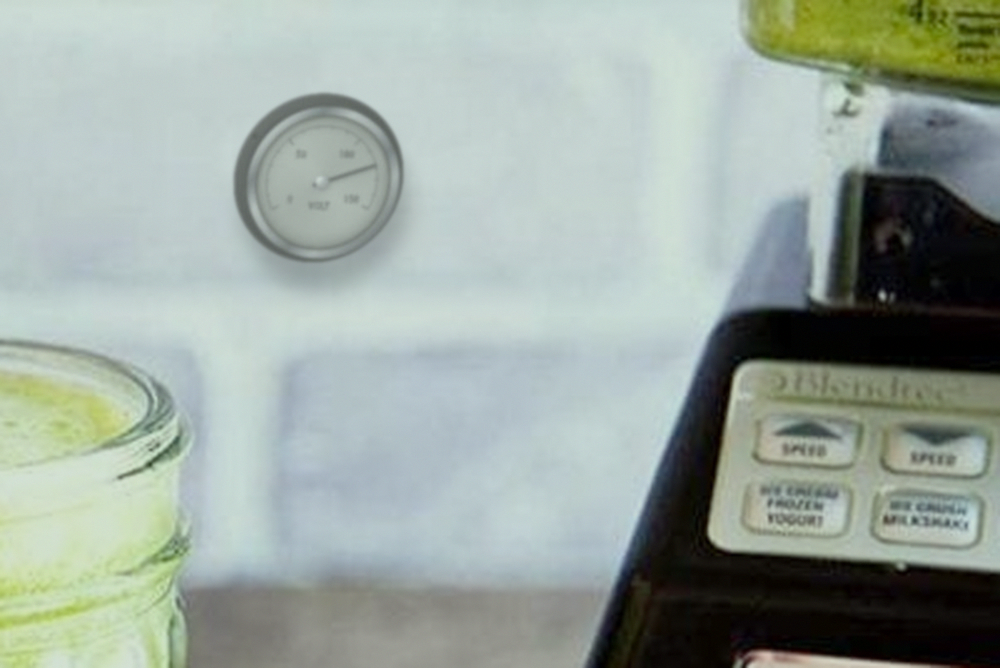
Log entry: 120 (V)
